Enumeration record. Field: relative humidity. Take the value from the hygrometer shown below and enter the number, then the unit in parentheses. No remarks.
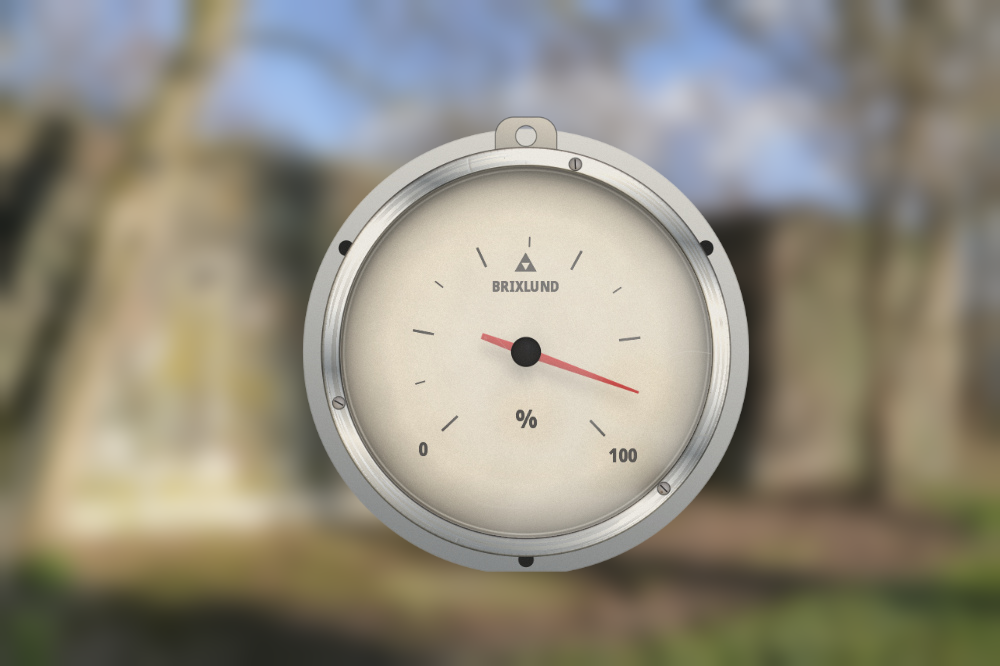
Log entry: 90 (%)
